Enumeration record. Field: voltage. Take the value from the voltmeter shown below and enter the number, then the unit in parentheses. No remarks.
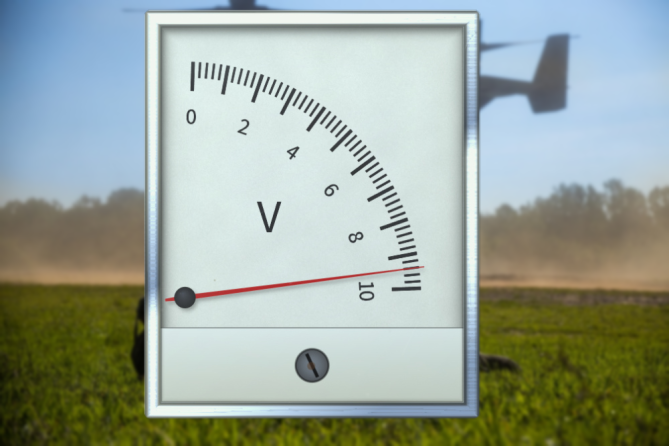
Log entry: 9.4 (V)
